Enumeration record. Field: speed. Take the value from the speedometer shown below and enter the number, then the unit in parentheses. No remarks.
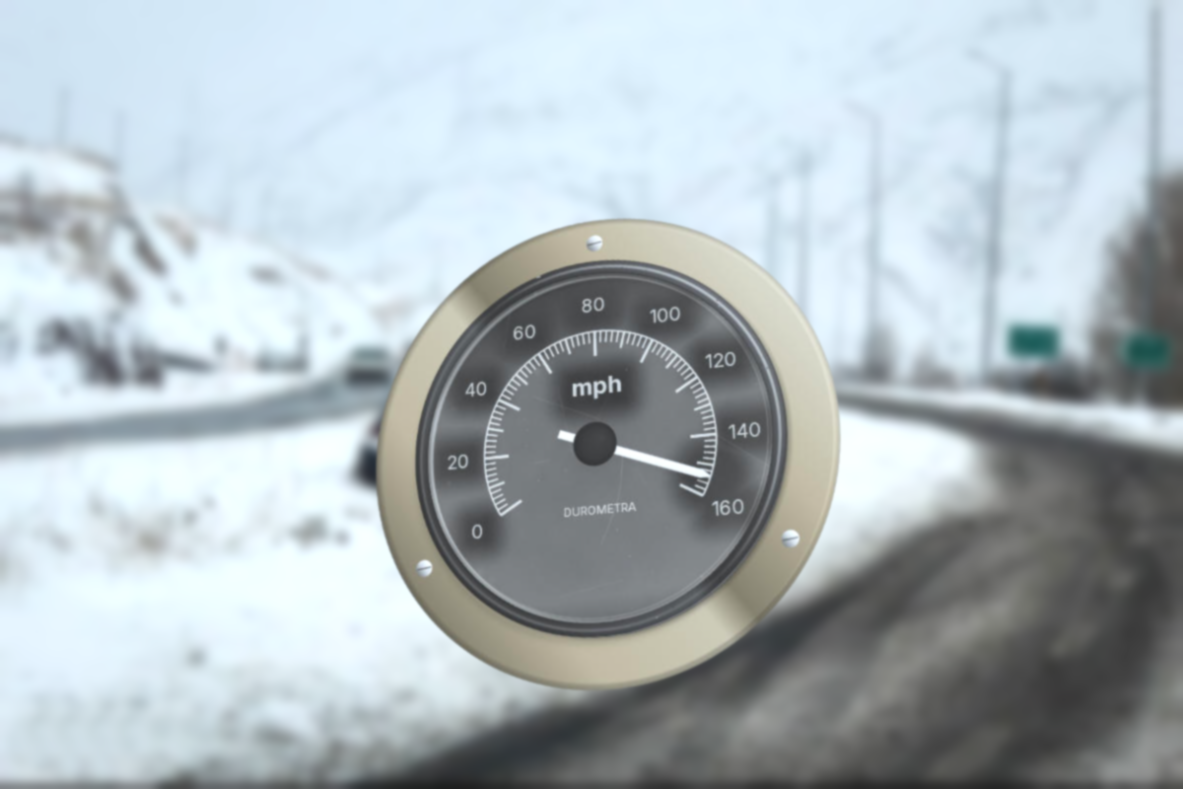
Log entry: 154 (mph)
